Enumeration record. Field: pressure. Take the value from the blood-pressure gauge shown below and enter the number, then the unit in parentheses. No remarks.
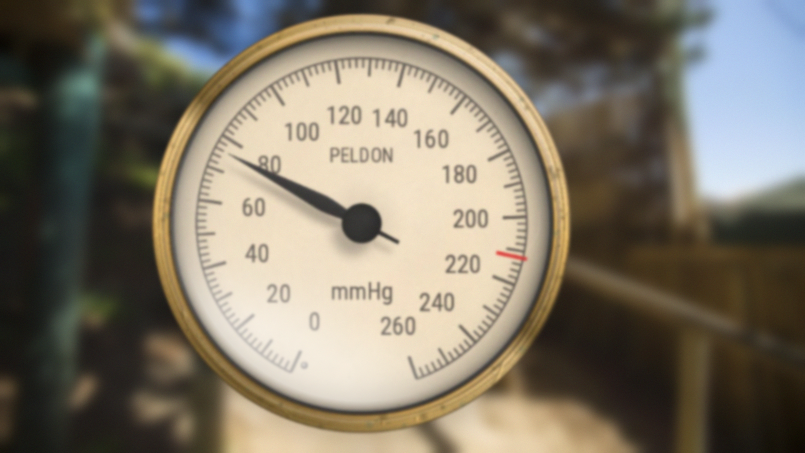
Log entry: 76 (mmHg)
